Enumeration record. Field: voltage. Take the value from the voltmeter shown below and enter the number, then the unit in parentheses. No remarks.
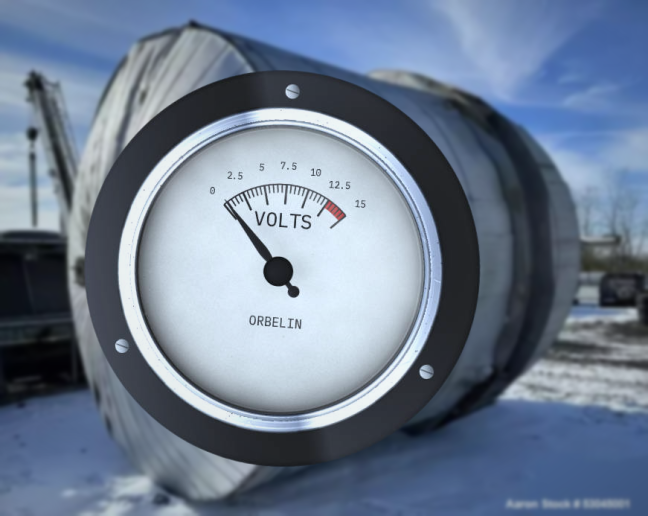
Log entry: 0.5 (V)
